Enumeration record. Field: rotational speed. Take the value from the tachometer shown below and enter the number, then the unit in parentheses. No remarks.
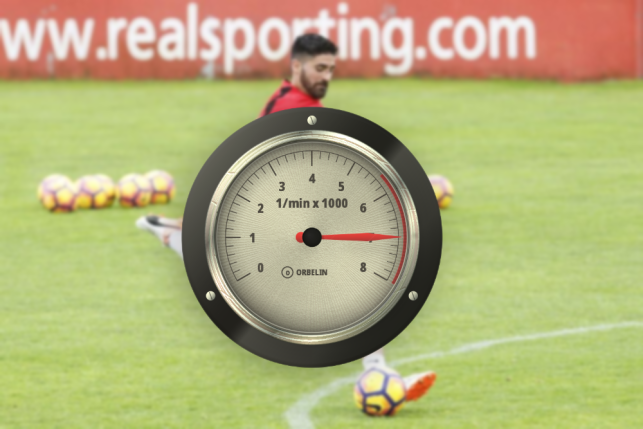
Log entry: 7000 (rpm)
